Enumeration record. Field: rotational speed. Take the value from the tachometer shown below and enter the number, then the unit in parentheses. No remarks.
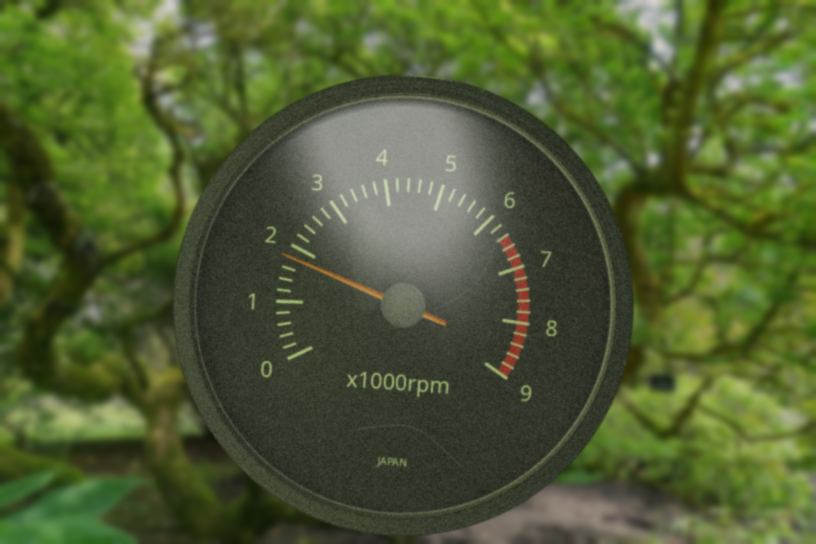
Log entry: 1800 (rpm)
